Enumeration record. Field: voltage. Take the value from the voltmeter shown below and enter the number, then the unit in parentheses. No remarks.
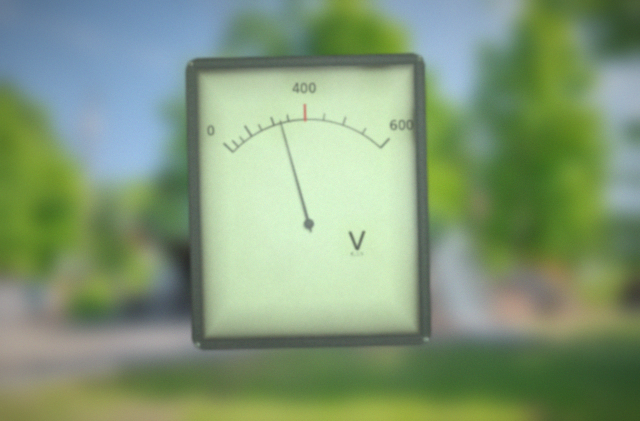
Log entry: 325 (V)
